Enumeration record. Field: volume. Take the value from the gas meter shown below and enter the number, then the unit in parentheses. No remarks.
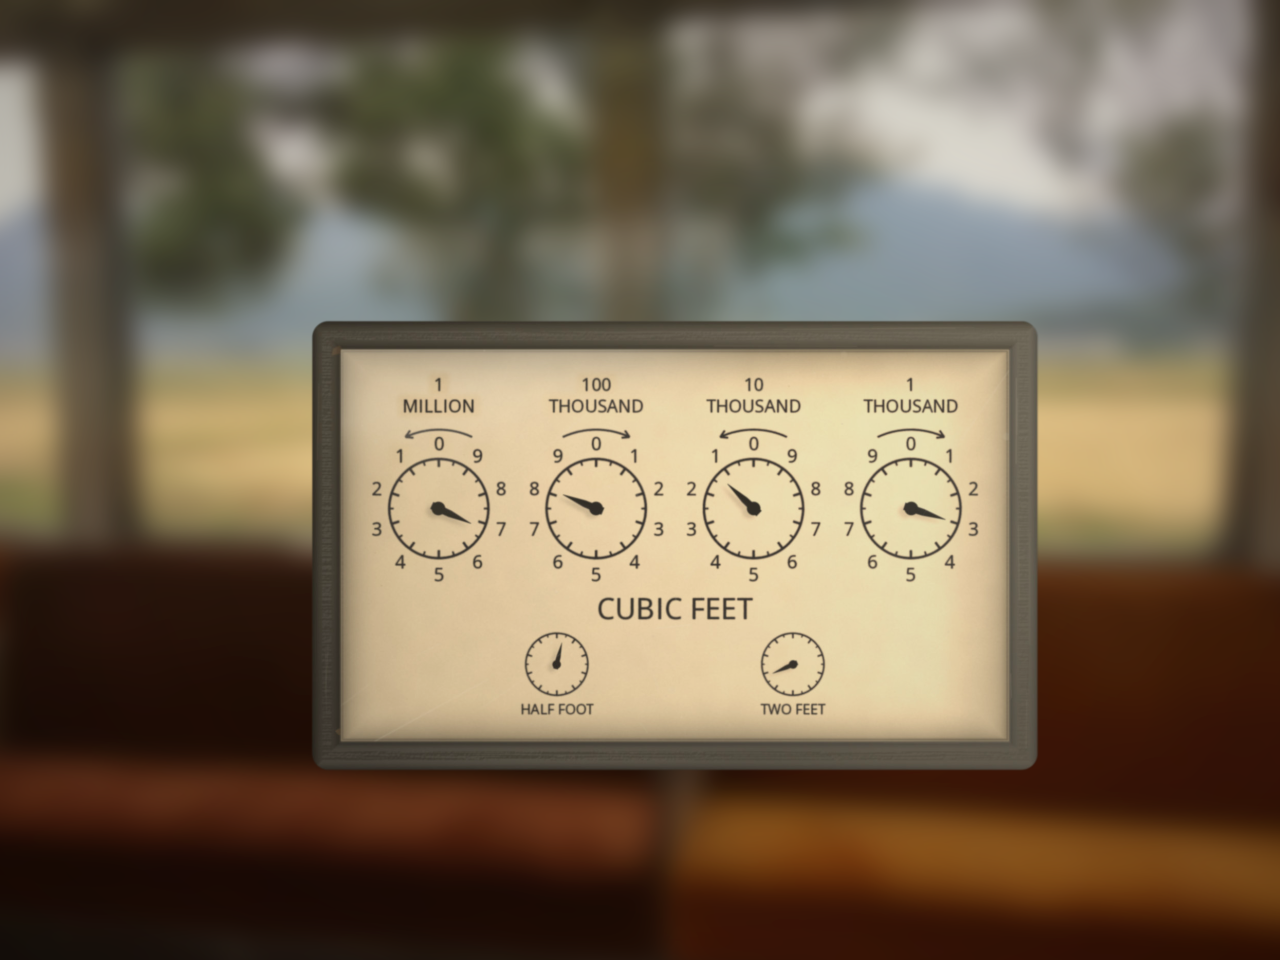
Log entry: 681300 (ft³)
